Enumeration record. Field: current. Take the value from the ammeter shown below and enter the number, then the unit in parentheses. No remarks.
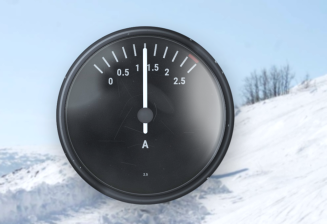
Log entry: 1.25 (A)
